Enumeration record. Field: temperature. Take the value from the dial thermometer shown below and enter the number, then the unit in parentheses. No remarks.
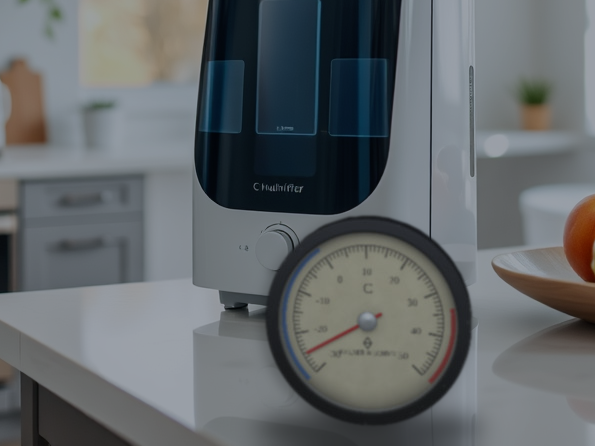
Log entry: -25 (°C)
